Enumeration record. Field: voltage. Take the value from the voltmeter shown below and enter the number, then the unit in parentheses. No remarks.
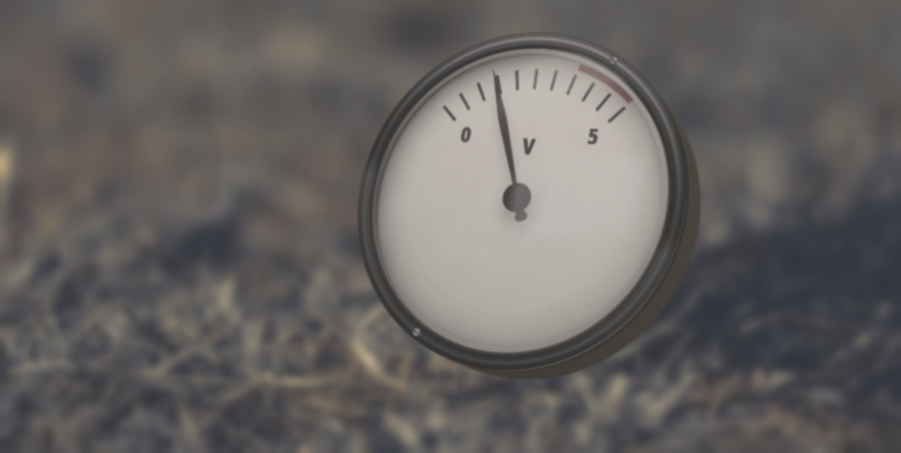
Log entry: 1.5 (V)
